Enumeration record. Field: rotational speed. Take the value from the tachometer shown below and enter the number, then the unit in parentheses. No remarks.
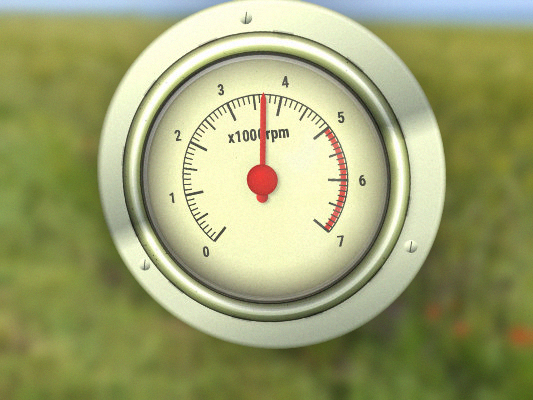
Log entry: 3700 (rpm)
